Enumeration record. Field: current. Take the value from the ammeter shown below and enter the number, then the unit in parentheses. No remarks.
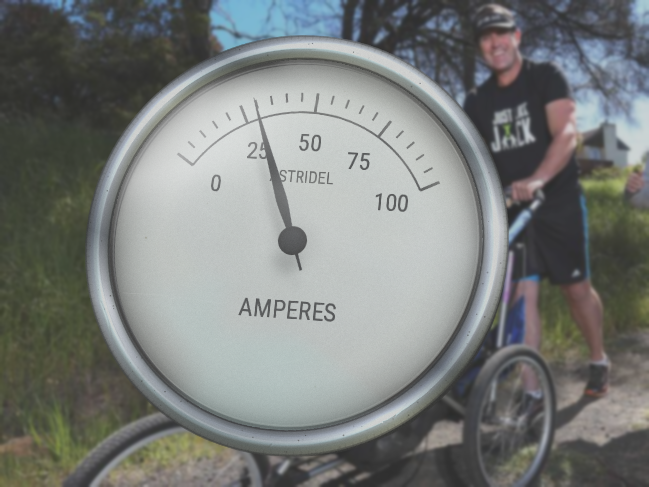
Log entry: 30 (A)
